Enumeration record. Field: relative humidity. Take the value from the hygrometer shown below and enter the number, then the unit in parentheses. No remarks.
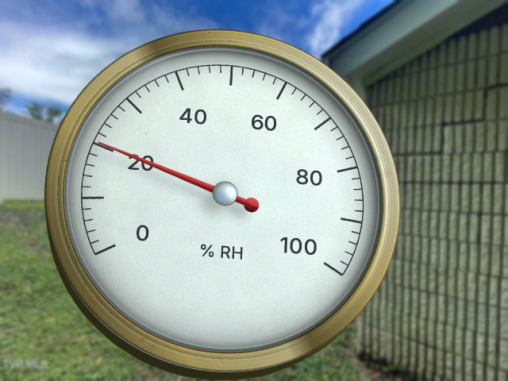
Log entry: 20 (%)
